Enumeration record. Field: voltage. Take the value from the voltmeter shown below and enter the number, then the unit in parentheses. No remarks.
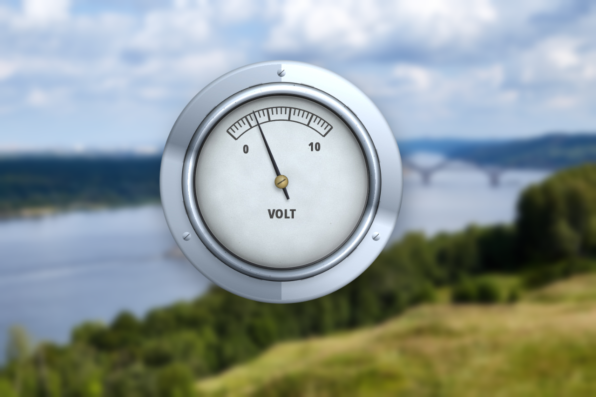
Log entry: 2.8 (V)
